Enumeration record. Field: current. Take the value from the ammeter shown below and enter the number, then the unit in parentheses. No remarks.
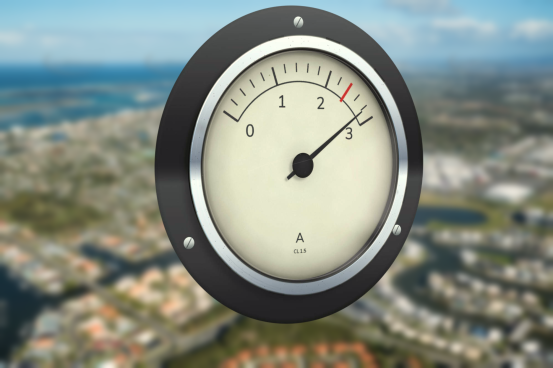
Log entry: 2.8 (A)
